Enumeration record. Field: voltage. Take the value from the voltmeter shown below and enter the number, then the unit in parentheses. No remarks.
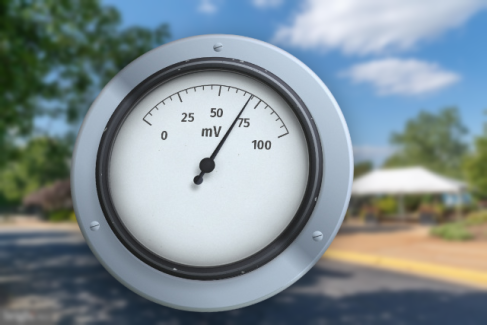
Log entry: 70 (mV)
